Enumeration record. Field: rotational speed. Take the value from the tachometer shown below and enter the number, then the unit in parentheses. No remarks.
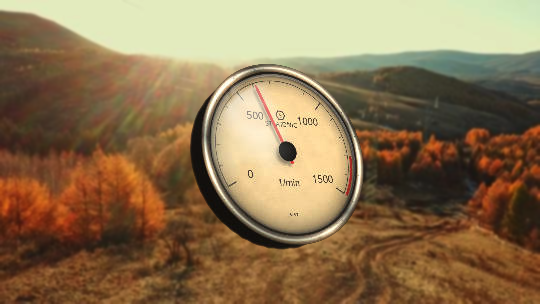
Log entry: 600 (rpm)
